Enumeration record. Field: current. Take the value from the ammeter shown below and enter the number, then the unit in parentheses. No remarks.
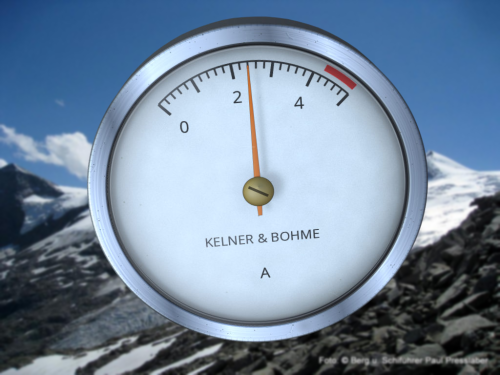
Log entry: 2.4 (A)
